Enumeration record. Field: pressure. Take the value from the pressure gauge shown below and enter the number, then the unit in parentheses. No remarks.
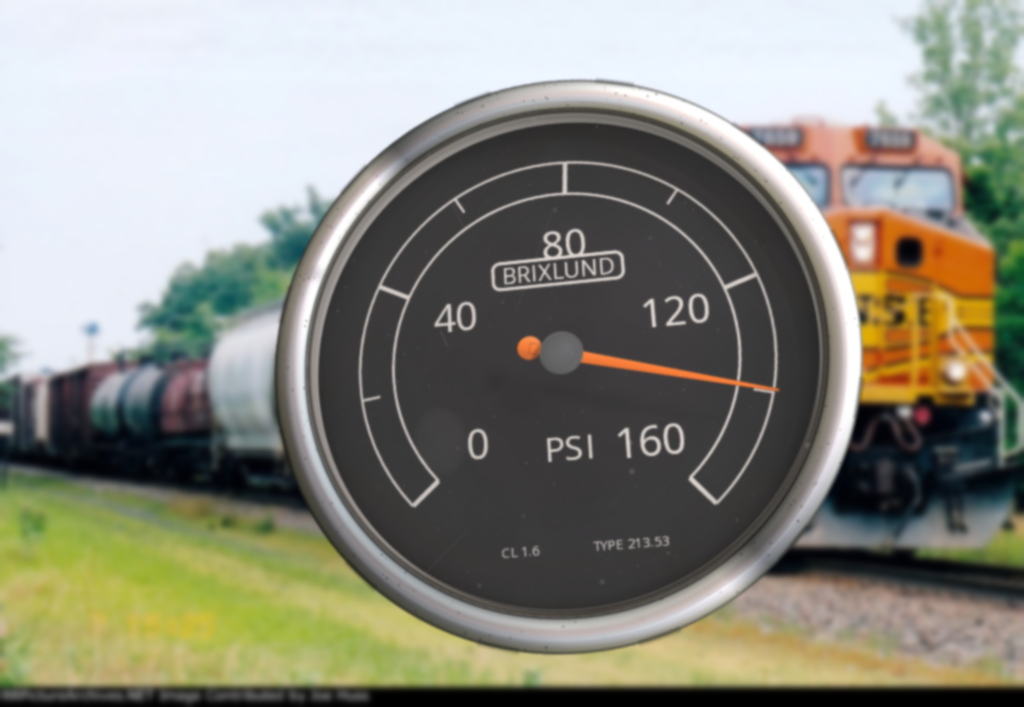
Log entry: 140 (psi)
